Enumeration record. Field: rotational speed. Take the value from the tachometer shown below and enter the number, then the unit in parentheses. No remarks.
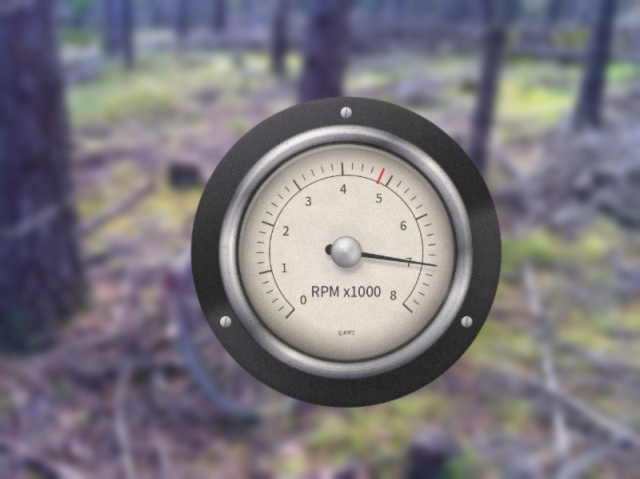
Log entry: 7000 (rpm)
